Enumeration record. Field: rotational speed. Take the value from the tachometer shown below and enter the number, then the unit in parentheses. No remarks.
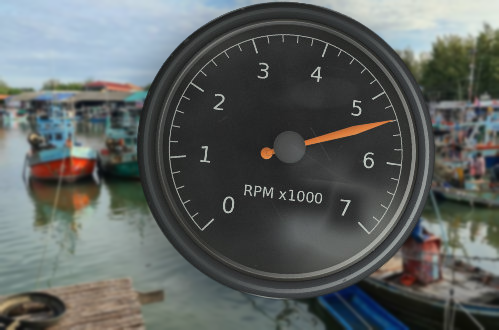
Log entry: 5400 (rpm)
